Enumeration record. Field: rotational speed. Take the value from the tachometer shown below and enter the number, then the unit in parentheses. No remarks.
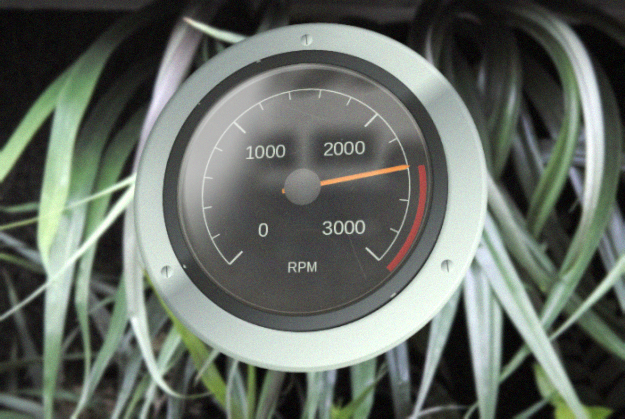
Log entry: 2400 (rpm)
